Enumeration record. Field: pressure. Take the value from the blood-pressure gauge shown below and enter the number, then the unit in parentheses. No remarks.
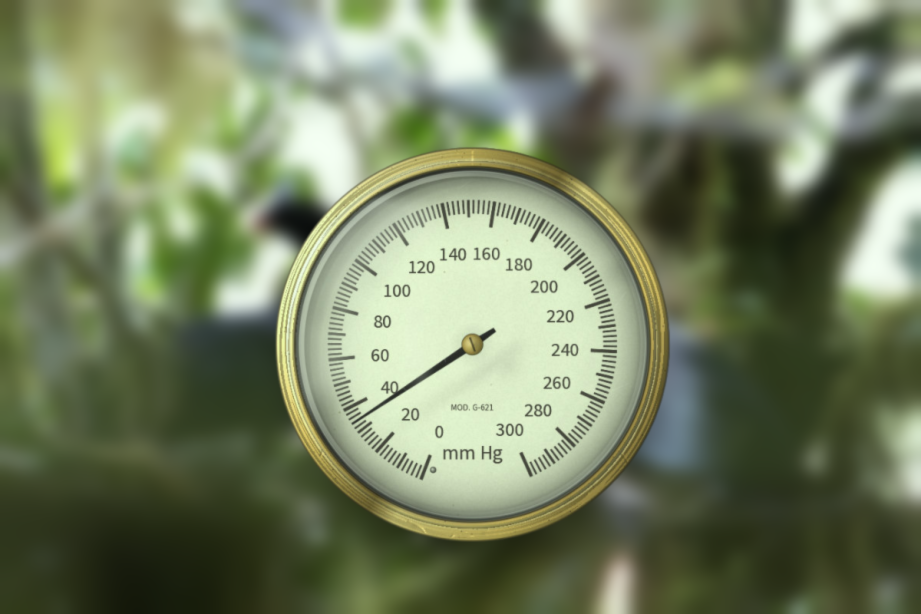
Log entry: 34 (mmHg)
